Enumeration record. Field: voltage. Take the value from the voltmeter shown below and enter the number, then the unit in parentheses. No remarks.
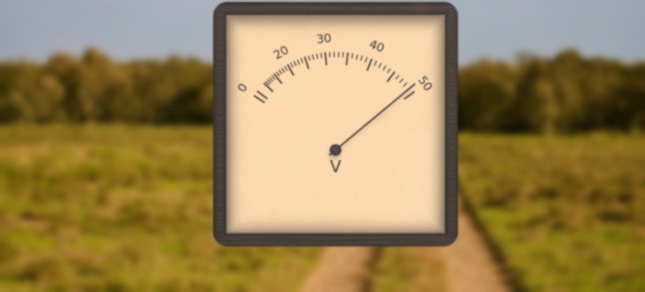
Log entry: 49 (V)
